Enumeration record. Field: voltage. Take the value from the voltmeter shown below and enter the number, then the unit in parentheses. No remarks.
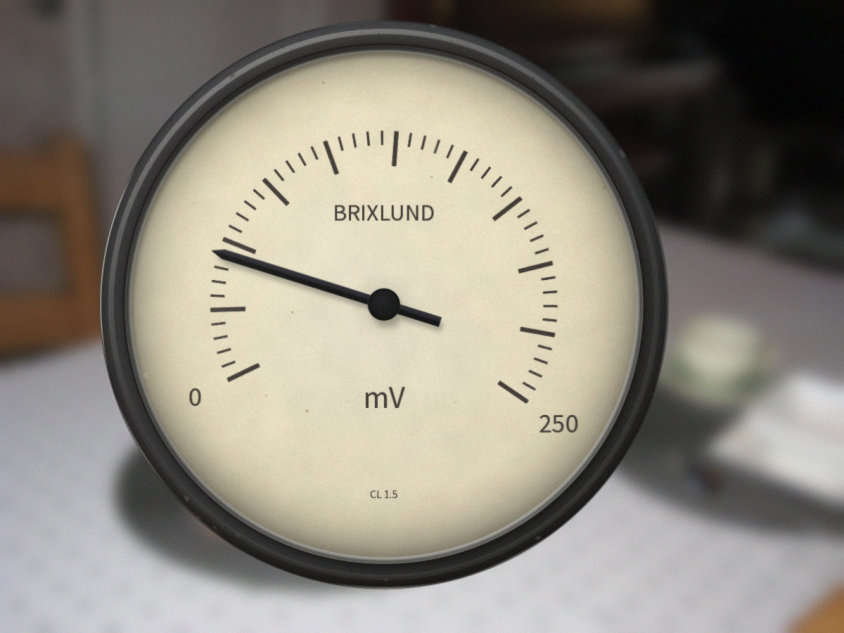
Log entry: 45 (mV)
